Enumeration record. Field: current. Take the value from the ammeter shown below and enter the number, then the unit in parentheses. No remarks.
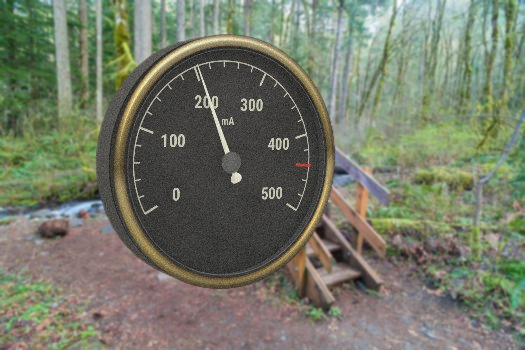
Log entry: 200 (mA)
